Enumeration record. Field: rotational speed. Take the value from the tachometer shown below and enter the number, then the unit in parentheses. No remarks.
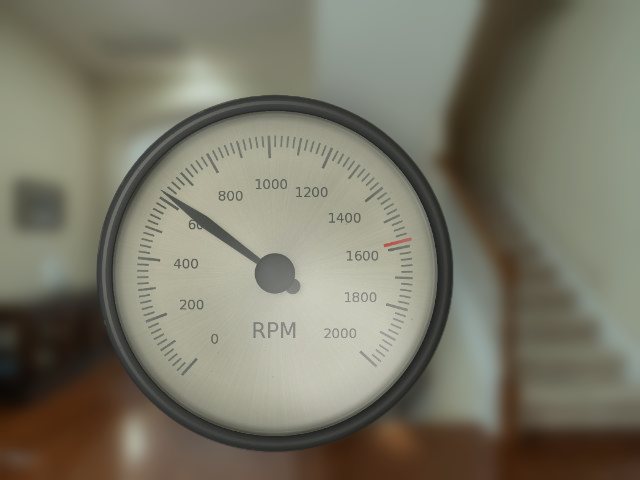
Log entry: 620 (rpm)
